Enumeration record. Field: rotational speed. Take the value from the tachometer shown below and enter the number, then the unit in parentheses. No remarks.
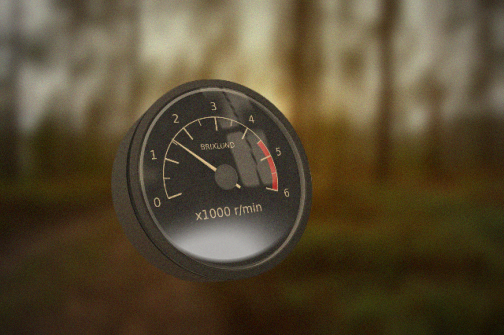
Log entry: 1500 (rpm)
